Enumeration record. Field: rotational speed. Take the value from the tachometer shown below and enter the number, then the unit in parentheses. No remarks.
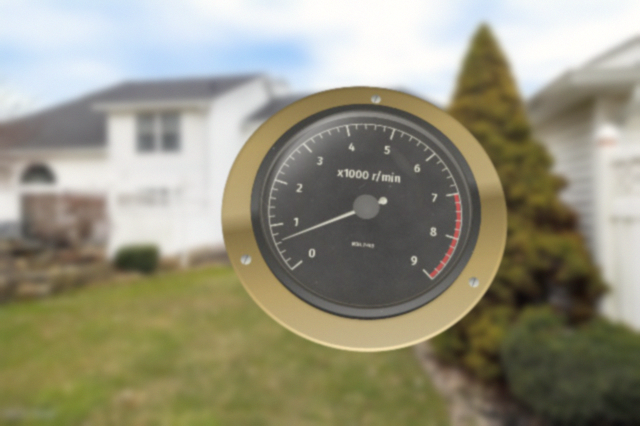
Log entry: 600 (rpm)
